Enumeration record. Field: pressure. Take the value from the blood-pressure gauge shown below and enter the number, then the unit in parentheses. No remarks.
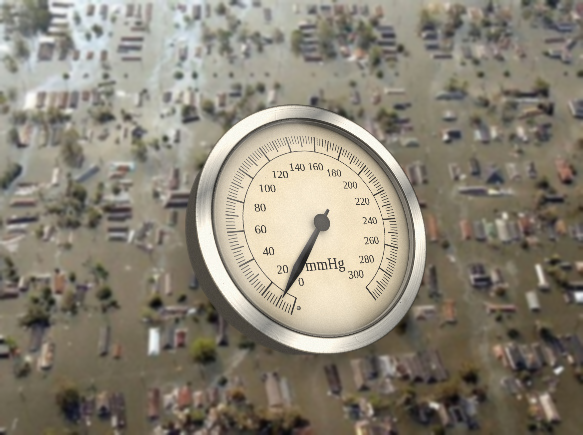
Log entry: 10 (mmHg)
